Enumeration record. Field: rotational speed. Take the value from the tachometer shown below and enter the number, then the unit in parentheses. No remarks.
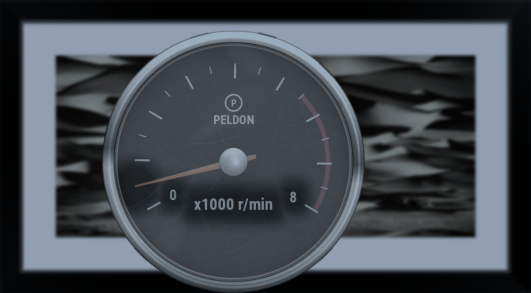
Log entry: 500 (rpm)
